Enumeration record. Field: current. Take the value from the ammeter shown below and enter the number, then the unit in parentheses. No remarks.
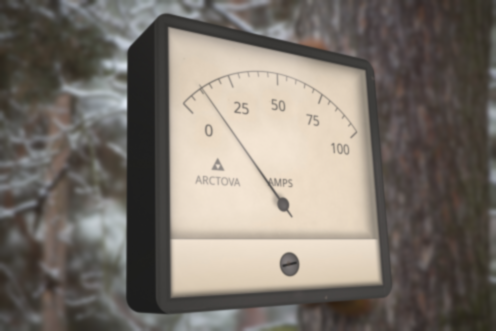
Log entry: 10 (A)
